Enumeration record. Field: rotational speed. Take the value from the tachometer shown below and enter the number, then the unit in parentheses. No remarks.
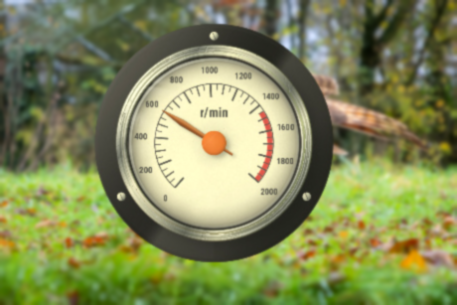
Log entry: 600 (rpm)
